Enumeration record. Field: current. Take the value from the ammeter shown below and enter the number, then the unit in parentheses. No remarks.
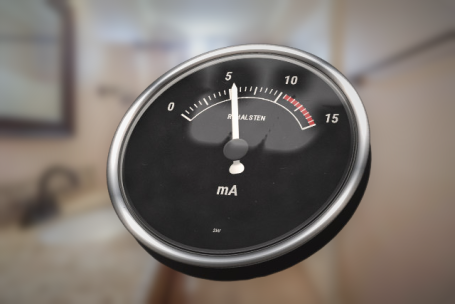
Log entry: 5.5 (mA)
